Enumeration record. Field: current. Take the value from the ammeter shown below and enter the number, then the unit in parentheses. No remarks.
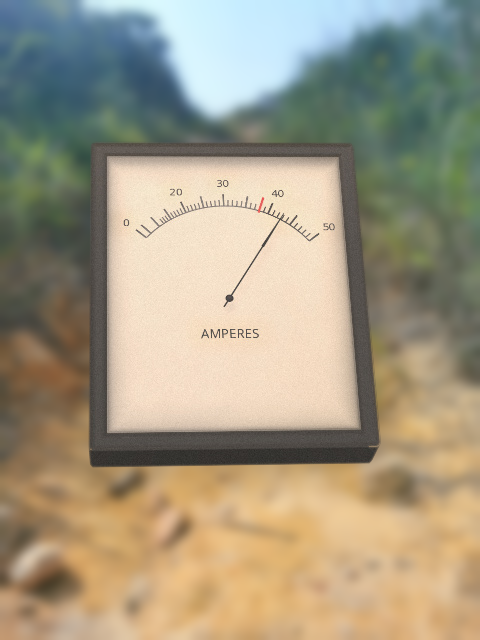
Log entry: 43 (A)
